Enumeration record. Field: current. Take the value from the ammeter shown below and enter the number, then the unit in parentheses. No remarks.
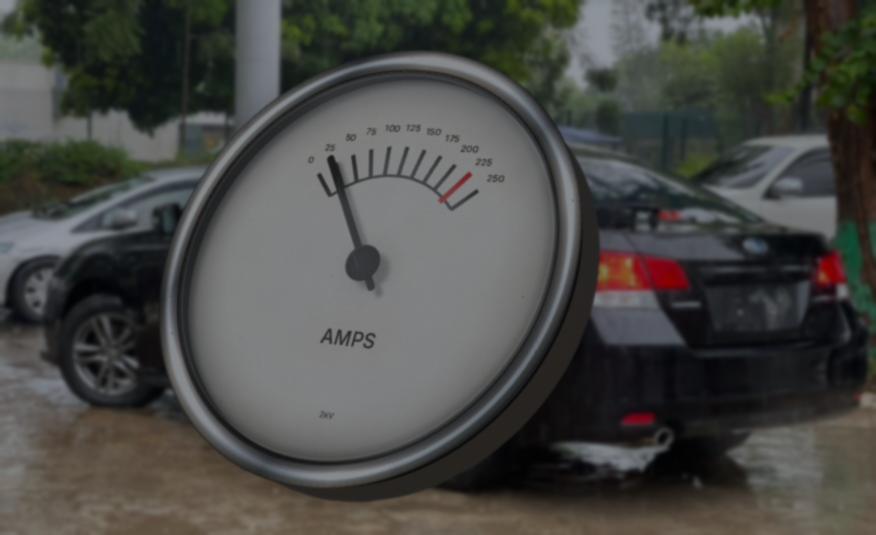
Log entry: 25 (A)
